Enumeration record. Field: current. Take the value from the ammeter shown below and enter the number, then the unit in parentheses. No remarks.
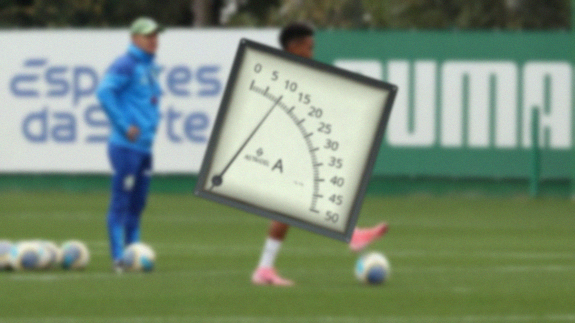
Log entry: 10 (A)
